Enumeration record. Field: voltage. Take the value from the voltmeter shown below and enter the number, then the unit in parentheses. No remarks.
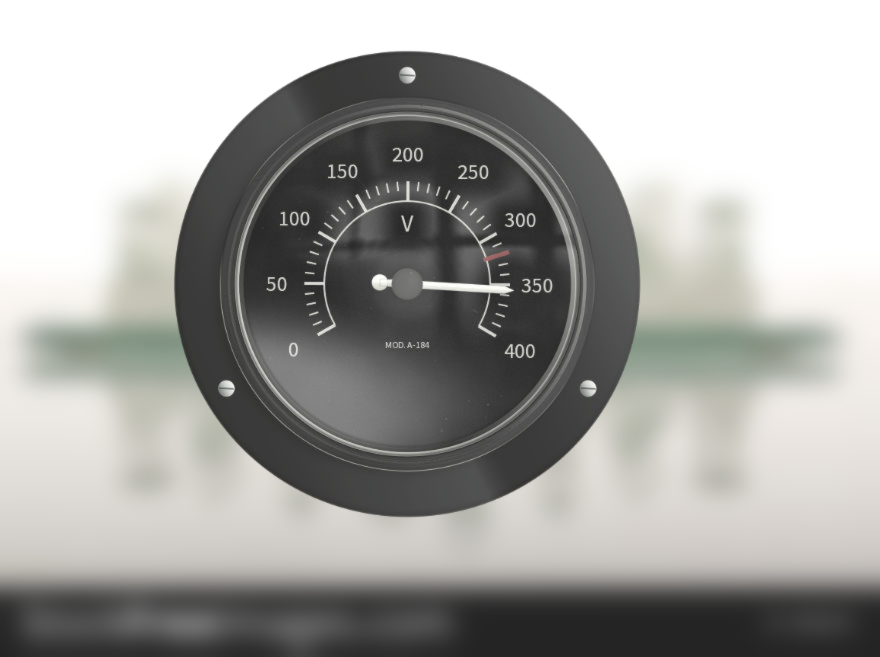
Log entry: 355 (V)
